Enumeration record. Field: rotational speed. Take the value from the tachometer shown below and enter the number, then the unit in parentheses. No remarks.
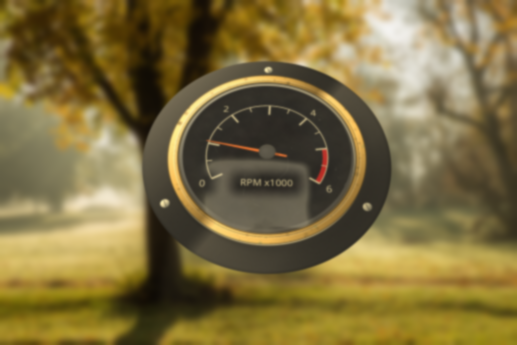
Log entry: 1000 (rpm)
